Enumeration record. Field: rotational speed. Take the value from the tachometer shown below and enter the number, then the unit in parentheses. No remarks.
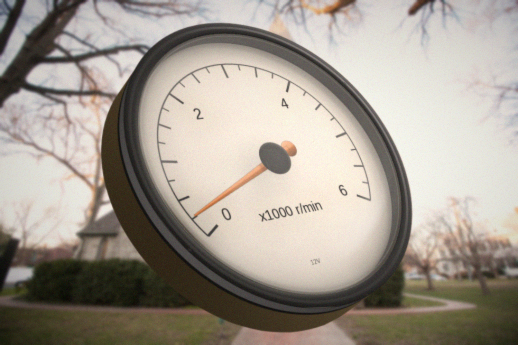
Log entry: 250 (rpm)
